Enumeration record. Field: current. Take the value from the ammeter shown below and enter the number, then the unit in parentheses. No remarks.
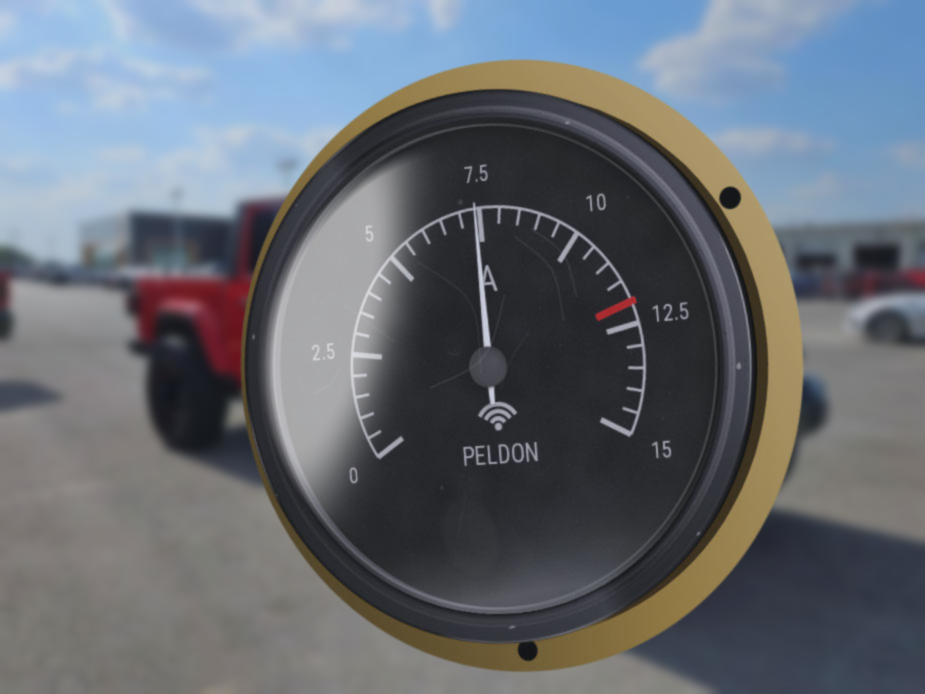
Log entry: 7.5 (A)
